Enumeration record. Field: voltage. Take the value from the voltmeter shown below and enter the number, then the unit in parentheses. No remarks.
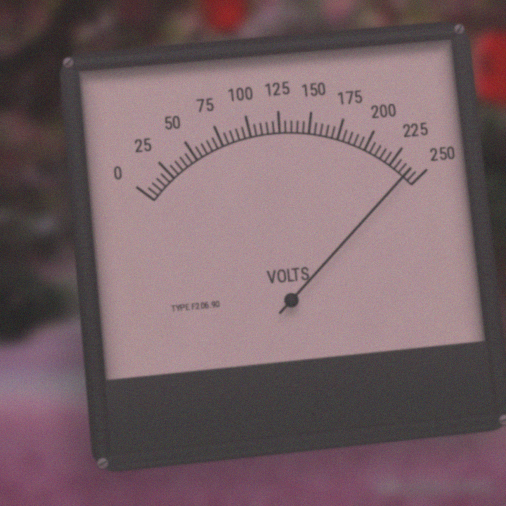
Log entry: 240 (V)
